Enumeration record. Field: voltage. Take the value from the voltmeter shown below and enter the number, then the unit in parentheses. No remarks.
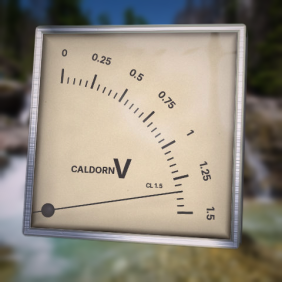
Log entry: 1.35 (V)
